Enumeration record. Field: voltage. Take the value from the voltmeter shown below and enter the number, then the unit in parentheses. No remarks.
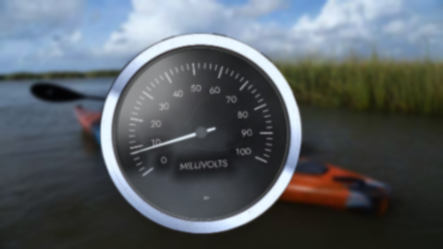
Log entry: 8 (mV)
